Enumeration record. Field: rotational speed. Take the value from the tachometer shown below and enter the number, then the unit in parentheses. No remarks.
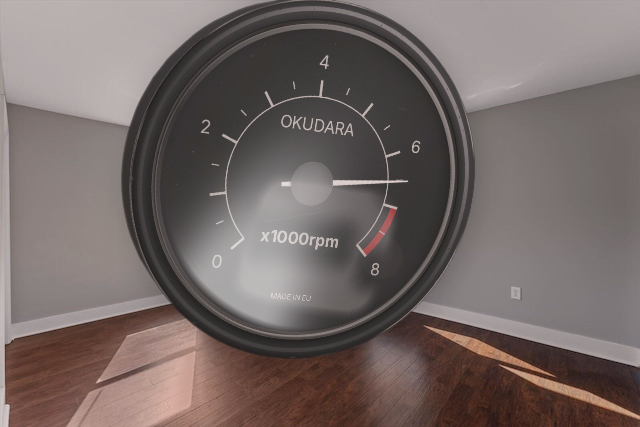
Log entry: 6500 (rpm)
